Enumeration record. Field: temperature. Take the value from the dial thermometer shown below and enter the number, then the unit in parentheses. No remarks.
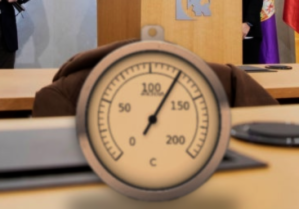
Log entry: 125 (°C)
